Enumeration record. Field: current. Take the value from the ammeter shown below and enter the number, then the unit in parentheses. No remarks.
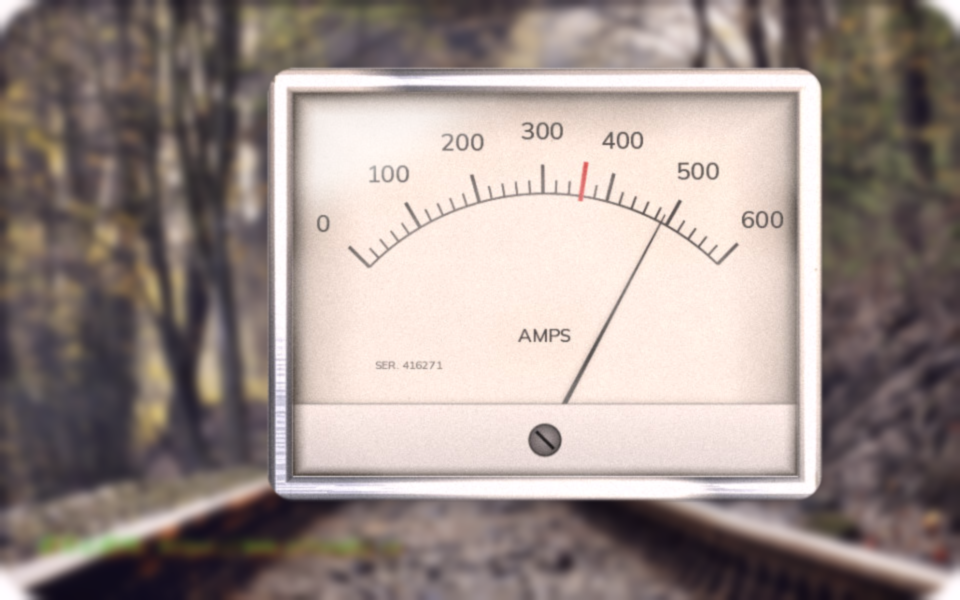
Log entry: 490 (A)
